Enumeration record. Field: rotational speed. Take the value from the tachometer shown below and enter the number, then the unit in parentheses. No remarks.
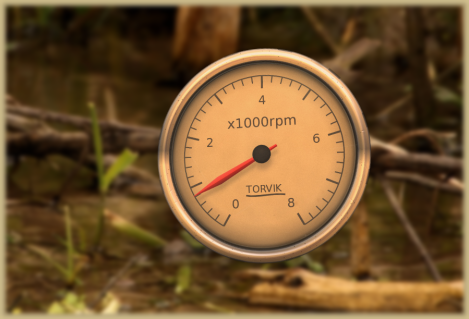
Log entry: 800 (rpm)
